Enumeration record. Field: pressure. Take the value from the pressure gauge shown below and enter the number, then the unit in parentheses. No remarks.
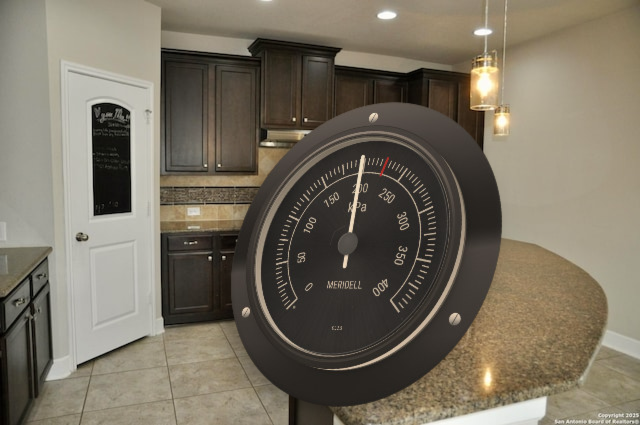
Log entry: 200 (kPa)
